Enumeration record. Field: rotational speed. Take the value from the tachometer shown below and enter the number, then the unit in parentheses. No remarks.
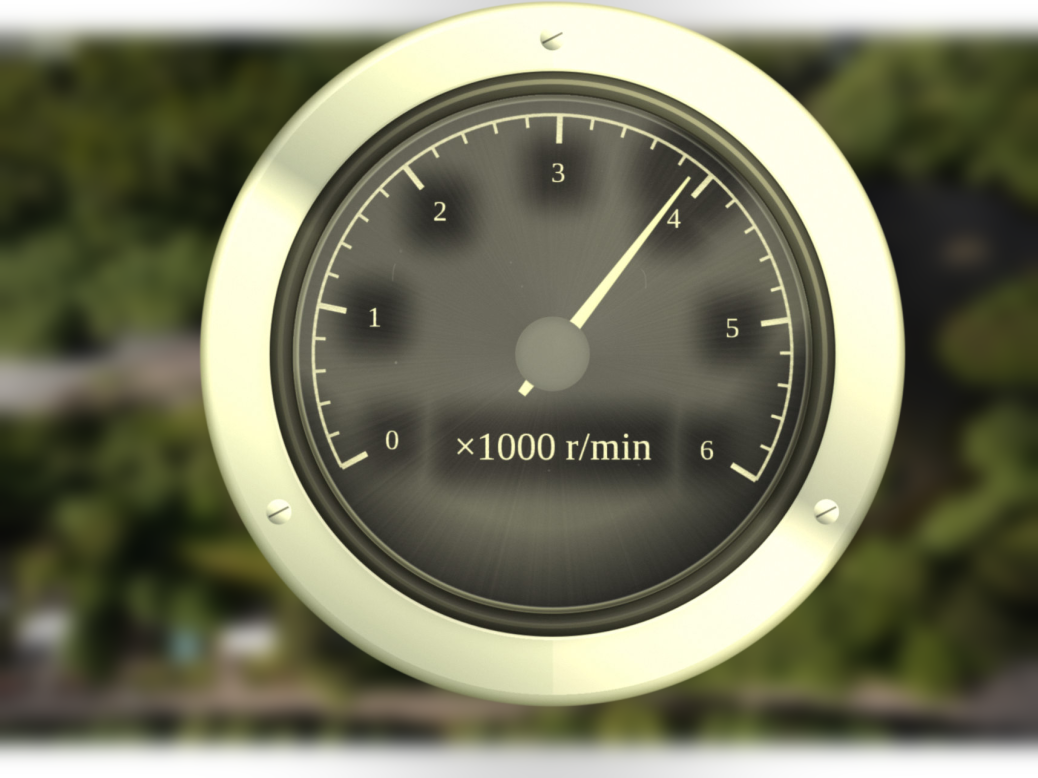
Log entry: 3900 (rpm)
